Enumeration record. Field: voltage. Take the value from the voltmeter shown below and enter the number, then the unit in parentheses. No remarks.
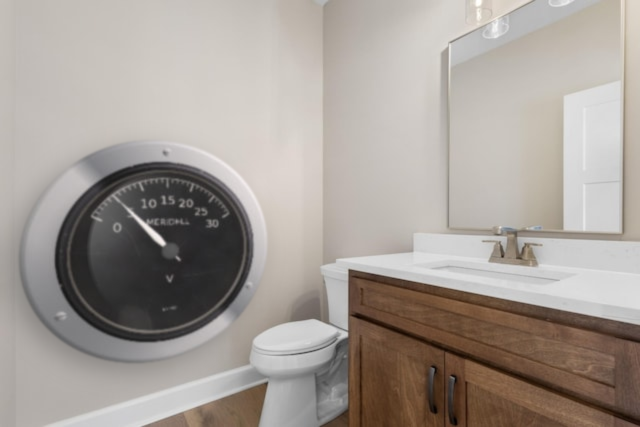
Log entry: 5 (V)
